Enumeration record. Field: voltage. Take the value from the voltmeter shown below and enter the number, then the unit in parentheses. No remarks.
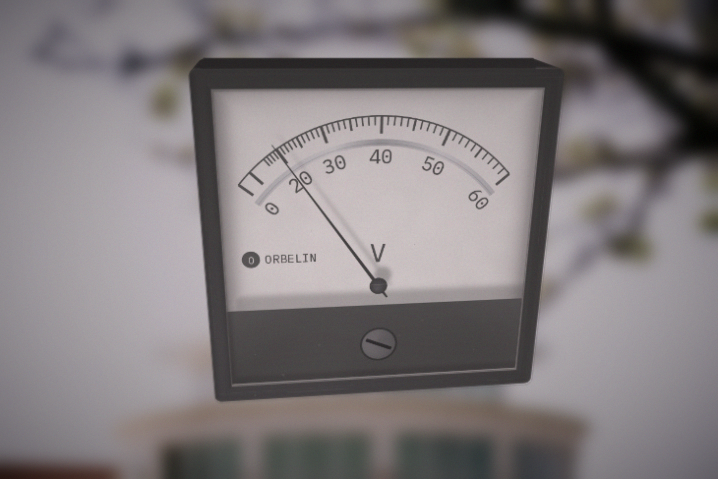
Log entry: 20 (V)
